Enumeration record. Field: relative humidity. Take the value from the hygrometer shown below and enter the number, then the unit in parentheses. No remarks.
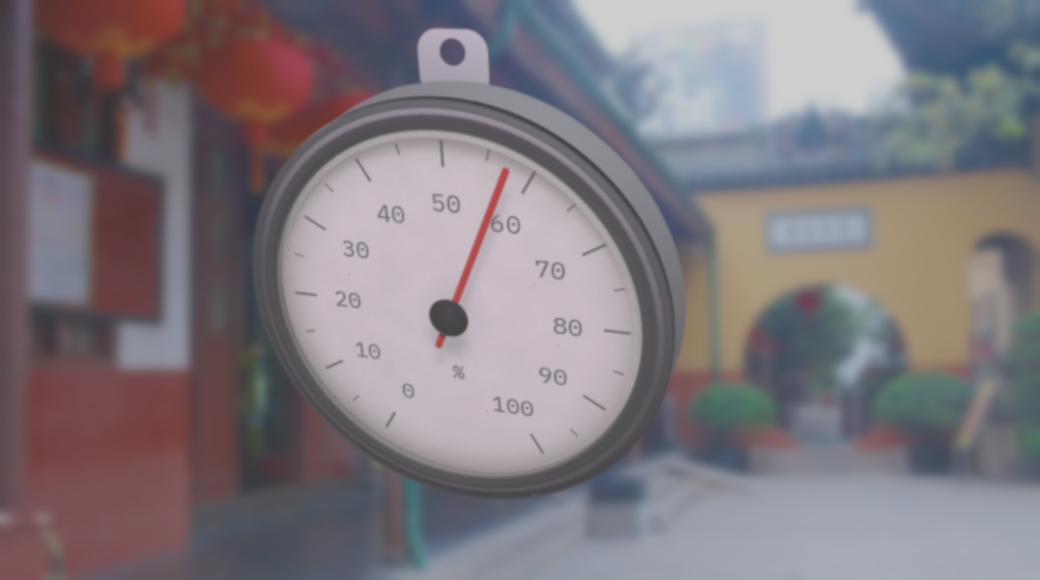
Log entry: 57.5 (%)
